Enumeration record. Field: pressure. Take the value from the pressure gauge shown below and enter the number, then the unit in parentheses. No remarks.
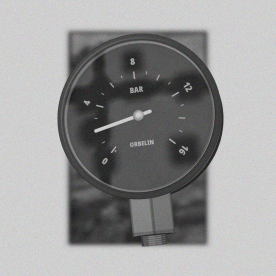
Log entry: 2 (bar)
